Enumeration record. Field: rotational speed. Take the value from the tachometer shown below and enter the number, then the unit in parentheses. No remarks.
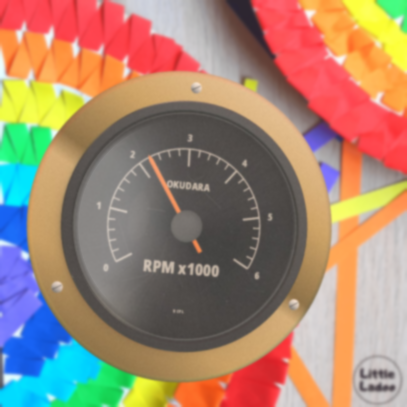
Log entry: 2200 (rpm)
